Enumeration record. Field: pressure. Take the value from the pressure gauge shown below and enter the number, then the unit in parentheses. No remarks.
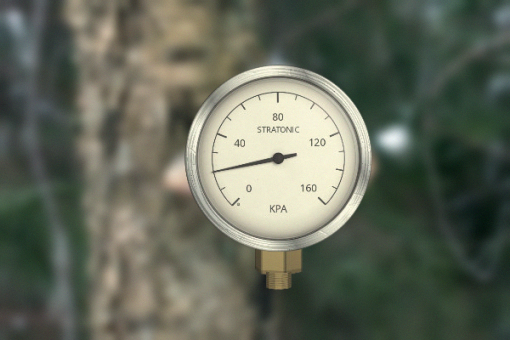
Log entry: 20 (kPa)
